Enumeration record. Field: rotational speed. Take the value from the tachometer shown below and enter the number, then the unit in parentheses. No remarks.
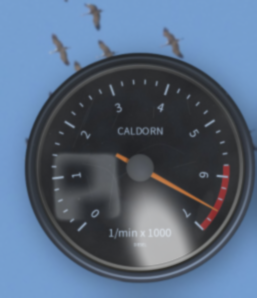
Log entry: 6600 (rpm)
